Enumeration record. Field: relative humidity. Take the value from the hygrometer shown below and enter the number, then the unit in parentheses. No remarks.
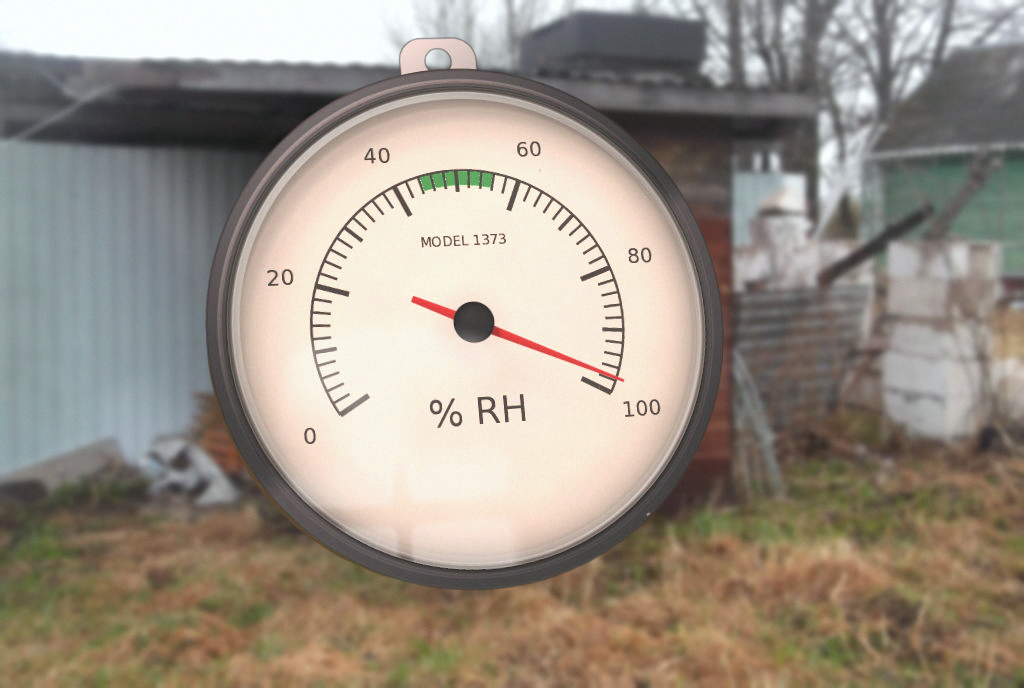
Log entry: 98 (%)
